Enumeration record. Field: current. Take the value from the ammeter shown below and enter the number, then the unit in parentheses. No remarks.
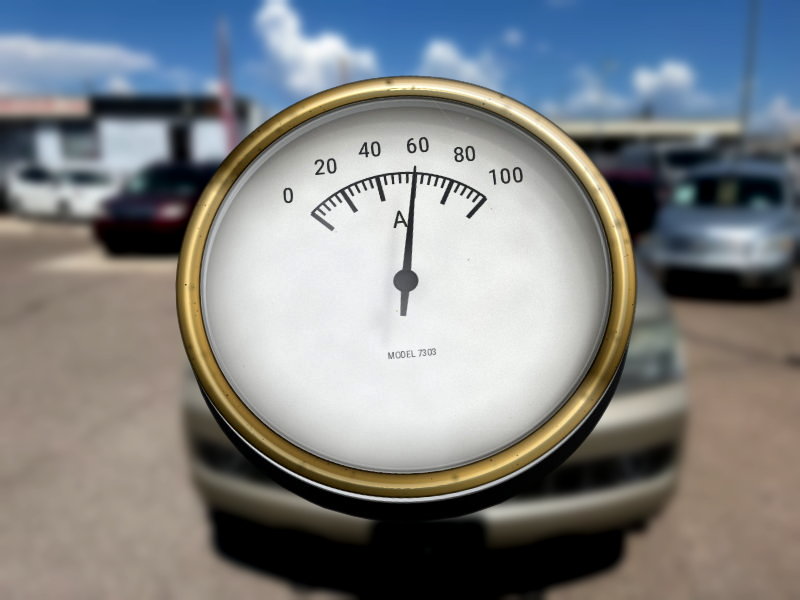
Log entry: 60 (A)
